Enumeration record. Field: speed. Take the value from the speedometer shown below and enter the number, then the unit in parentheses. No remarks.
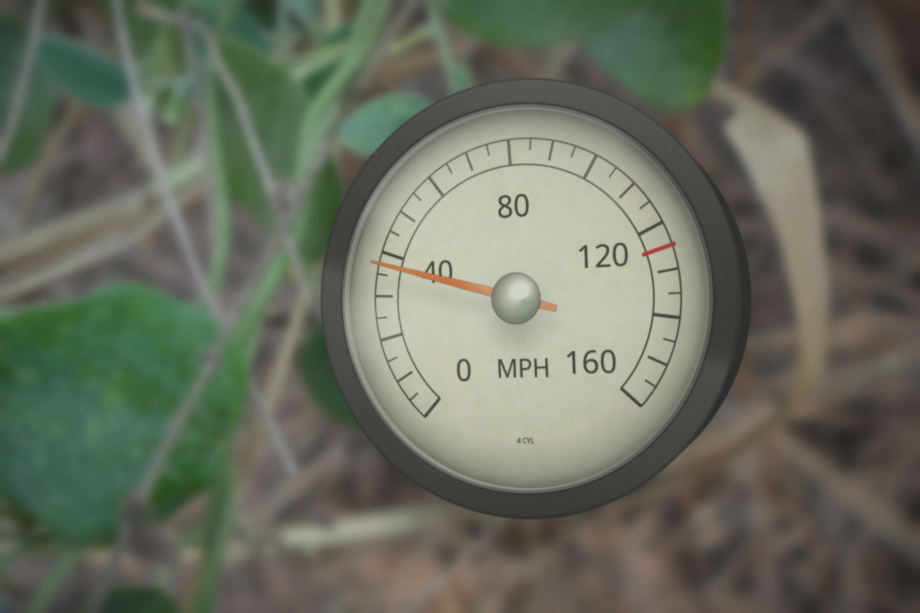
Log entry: 37.5 (mph)
